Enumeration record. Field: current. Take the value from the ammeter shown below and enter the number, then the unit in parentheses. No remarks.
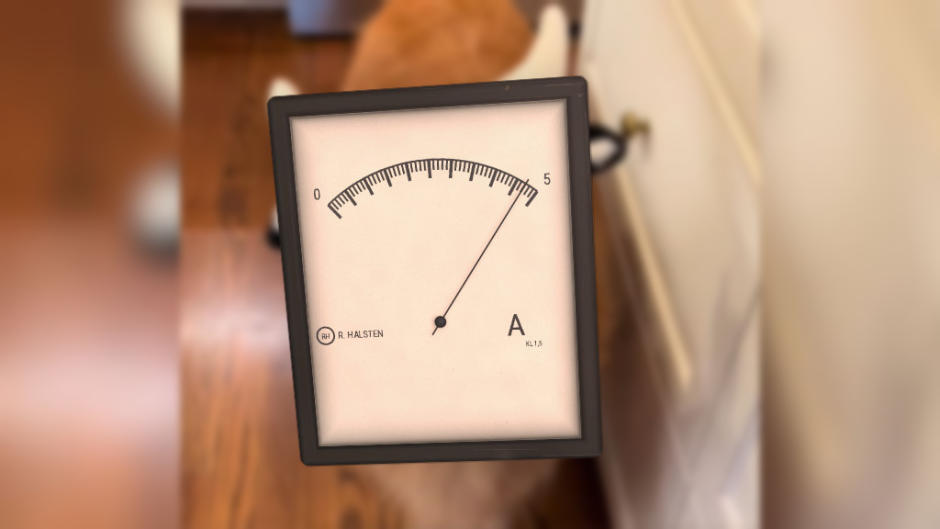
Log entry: 4.7 (A)
